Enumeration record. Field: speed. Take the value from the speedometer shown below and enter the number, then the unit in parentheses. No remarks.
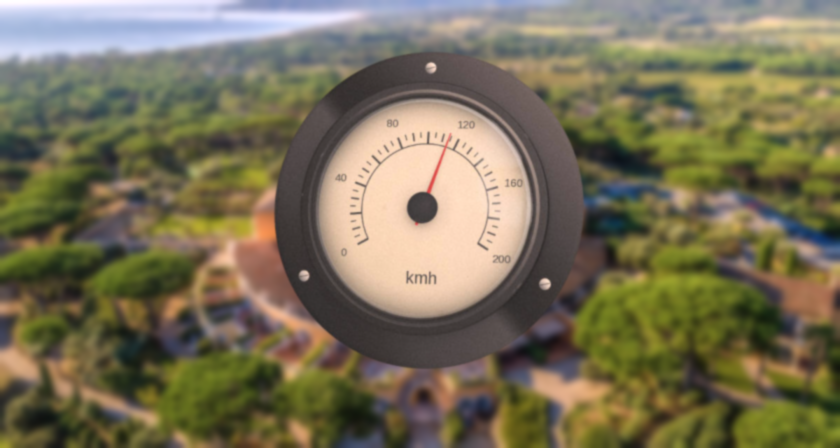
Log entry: 115 (km/h)
